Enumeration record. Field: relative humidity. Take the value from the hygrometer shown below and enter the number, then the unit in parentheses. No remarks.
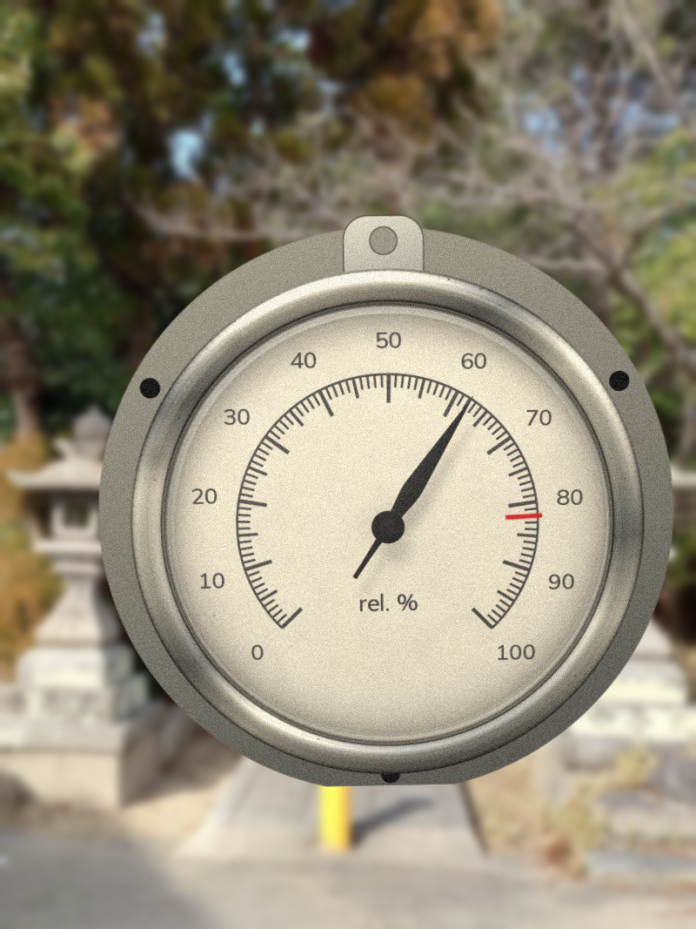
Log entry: 62 (%)
